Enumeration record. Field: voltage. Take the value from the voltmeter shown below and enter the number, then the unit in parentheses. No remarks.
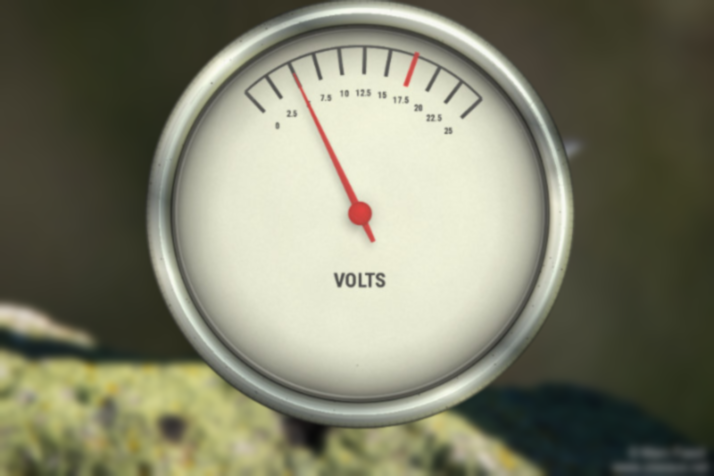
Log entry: 5 (V)
